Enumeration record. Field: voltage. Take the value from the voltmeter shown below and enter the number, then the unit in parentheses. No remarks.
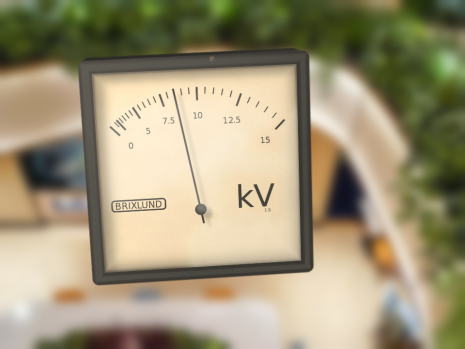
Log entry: 8.5 (kV)
